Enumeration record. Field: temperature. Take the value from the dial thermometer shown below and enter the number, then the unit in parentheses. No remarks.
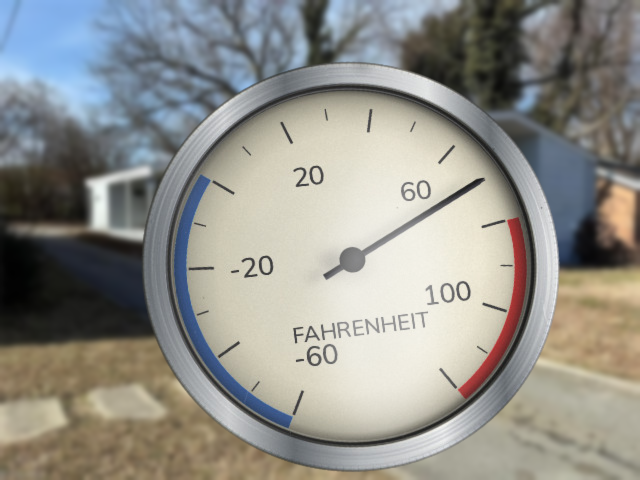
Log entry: 70 (°F)
